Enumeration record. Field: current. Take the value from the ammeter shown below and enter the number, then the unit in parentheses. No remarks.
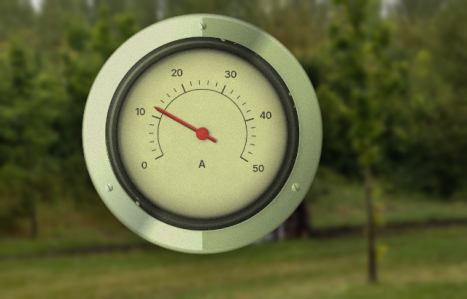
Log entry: 12 (A)
